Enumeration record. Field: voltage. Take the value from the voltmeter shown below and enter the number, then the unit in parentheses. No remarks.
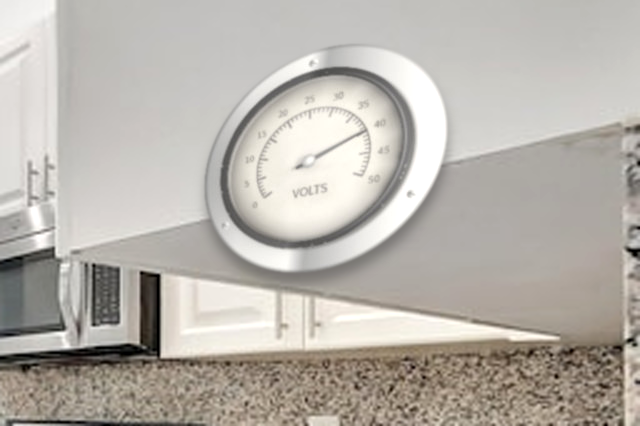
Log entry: 40 (V)
